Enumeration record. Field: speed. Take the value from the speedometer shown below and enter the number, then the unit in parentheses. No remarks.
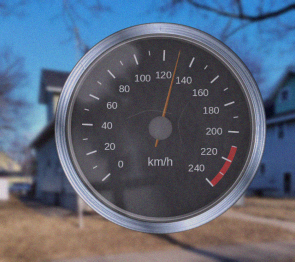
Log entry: 130 (km/h)
